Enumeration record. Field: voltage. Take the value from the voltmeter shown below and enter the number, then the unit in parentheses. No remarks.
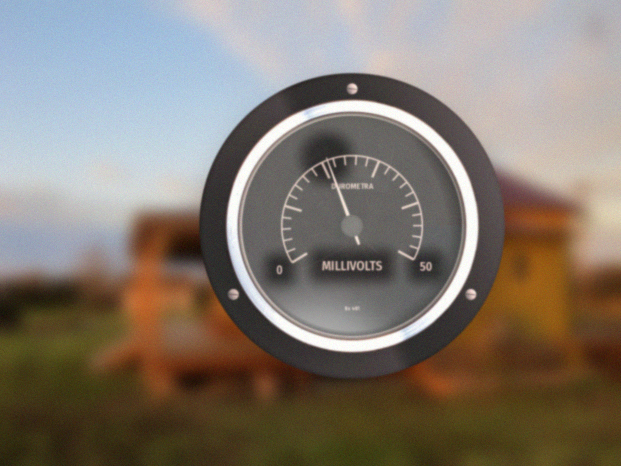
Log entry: 21 (mV)
